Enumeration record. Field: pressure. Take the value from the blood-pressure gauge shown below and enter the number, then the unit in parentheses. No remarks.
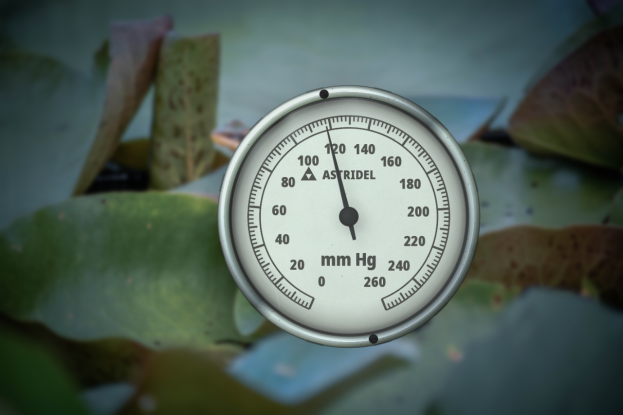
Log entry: 118 (mmHg)
